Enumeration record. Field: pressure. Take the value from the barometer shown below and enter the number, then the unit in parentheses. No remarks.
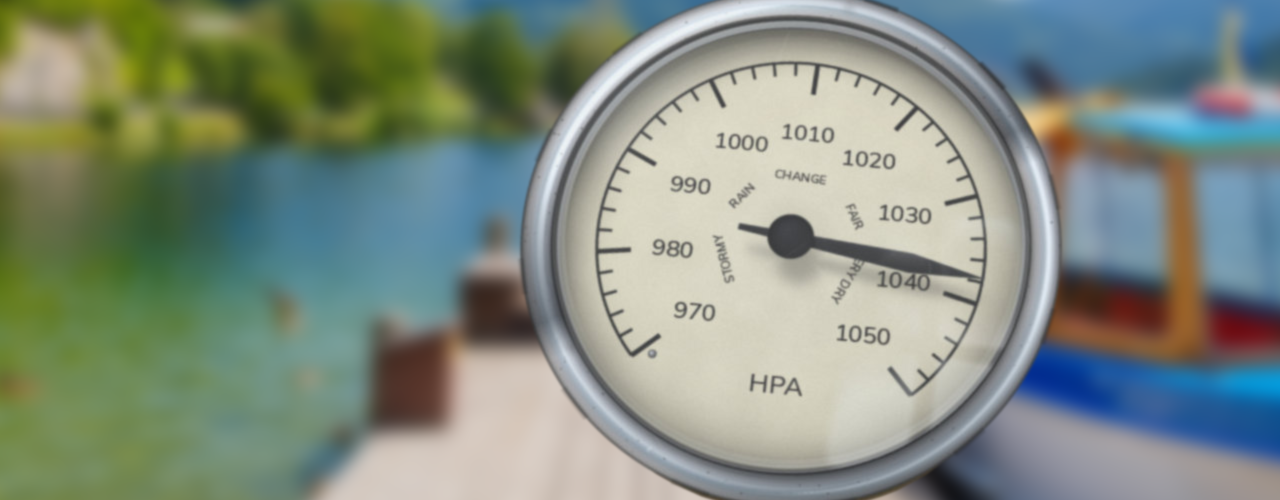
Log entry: 1038 (hPa)
